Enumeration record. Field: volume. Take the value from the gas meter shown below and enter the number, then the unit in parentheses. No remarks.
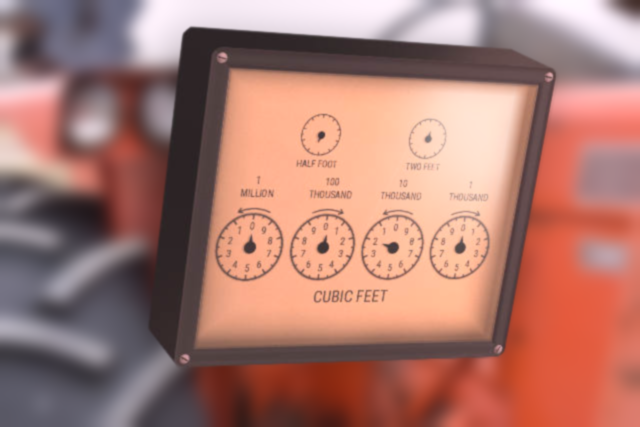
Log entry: 2000 (ft³)
